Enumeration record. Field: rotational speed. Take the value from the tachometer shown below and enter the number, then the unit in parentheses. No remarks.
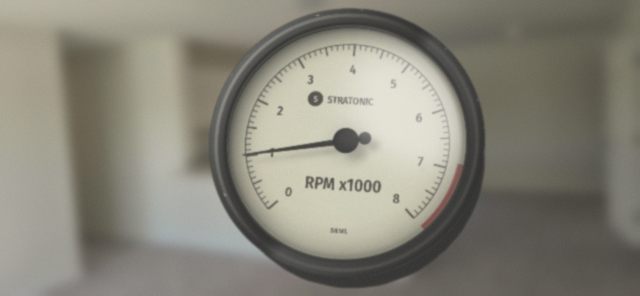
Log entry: 1000 (rpm)
